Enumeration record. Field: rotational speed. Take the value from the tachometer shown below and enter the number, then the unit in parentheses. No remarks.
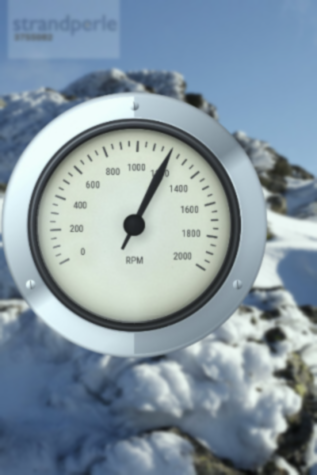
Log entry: 1200 (rpm)
